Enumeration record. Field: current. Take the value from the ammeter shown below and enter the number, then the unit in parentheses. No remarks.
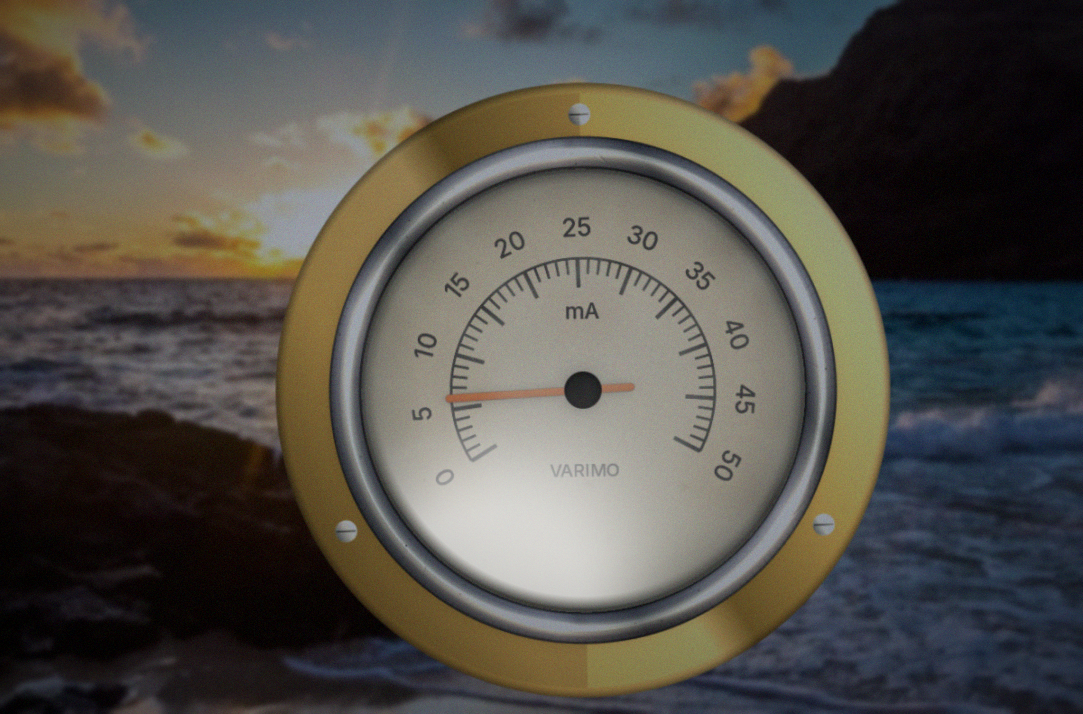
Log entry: 6 (mA)
